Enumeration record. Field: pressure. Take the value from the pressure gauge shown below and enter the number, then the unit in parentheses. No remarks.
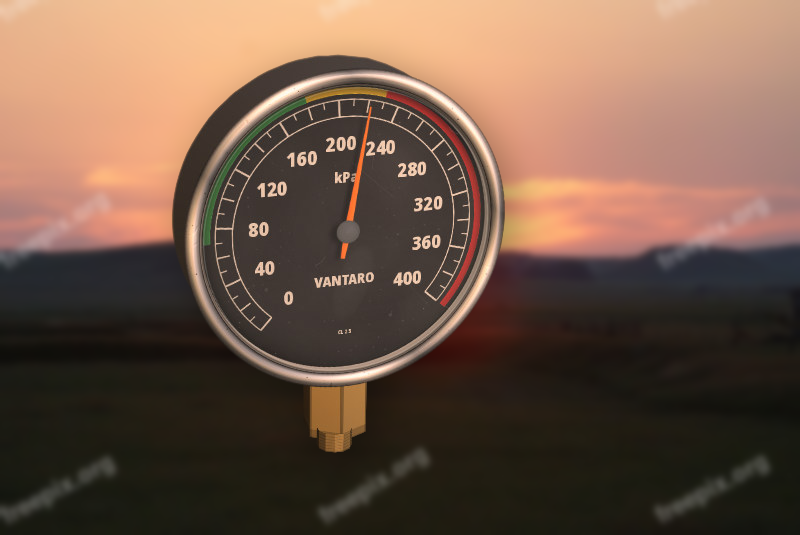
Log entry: 220 (kPa)
